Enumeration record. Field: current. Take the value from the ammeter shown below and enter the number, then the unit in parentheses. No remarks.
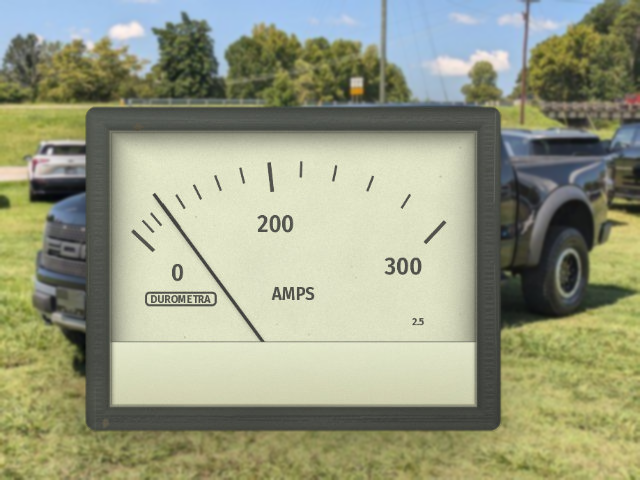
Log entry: 100 (A)
